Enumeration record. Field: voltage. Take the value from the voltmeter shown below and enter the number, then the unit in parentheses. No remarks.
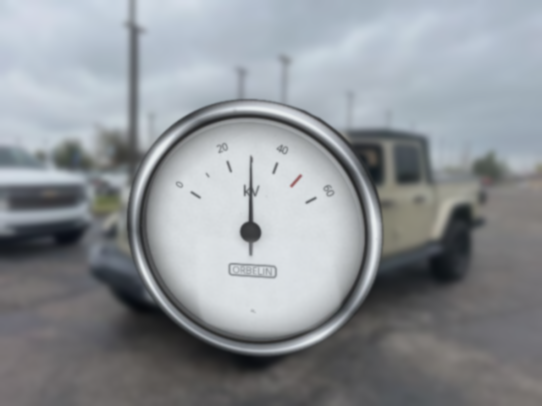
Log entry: 30 (kV)
